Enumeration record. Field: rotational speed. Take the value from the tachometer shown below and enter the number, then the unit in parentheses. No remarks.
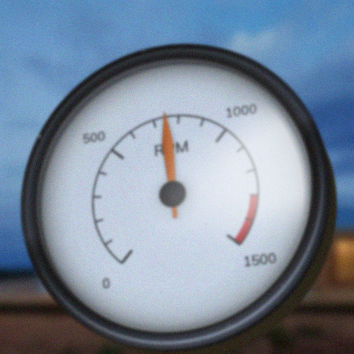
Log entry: 750 (rpm)
